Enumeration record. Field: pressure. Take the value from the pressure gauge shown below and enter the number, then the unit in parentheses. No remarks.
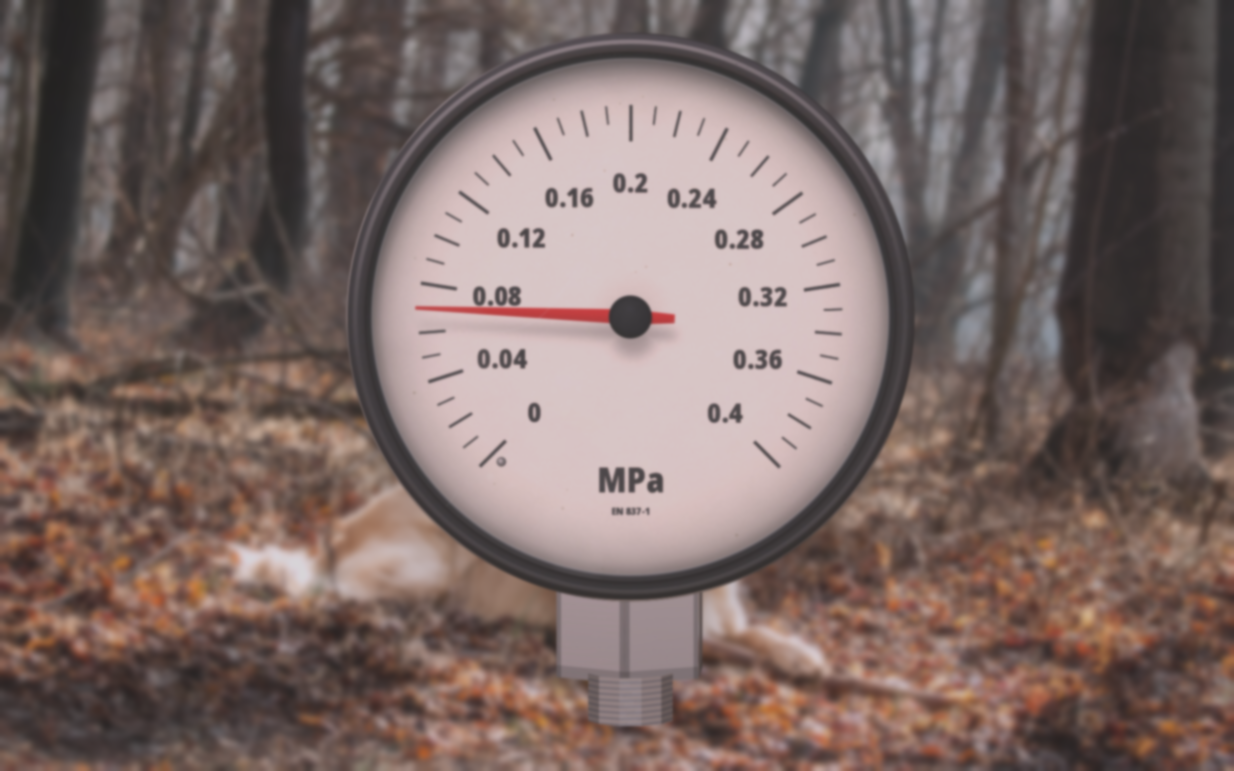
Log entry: 0.07 (MPa)
